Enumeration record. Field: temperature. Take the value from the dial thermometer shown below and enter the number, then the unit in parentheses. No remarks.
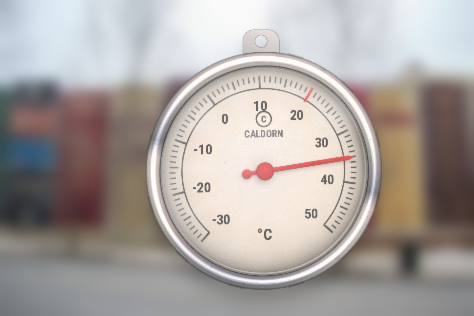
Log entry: 35 (°C)
